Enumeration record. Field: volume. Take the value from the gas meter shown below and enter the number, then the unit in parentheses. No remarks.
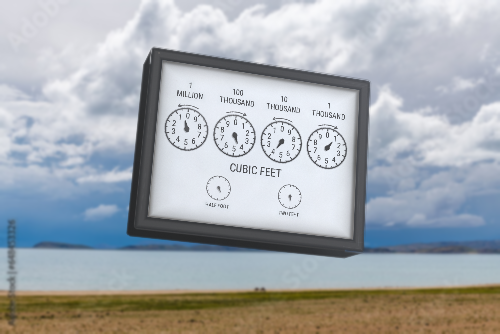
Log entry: 44100 (ft³)
